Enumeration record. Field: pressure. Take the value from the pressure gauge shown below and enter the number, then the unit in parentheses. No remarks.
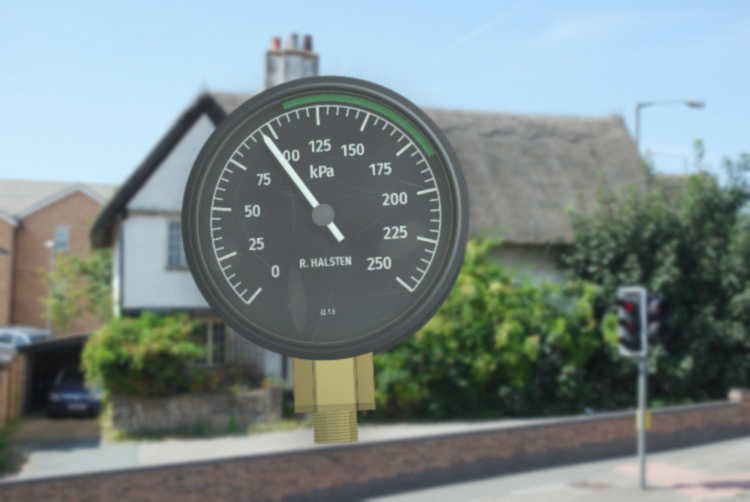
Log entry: 95 (kPa)
